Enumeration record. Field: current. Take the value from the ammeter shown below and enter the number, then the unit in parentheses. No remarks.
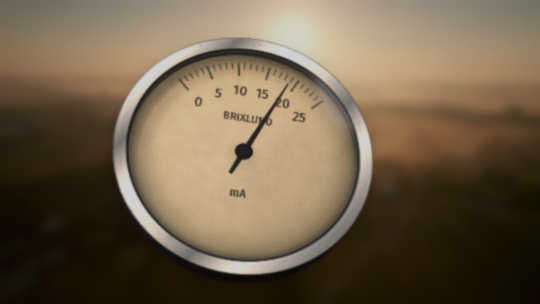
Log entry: 19 (mA)
